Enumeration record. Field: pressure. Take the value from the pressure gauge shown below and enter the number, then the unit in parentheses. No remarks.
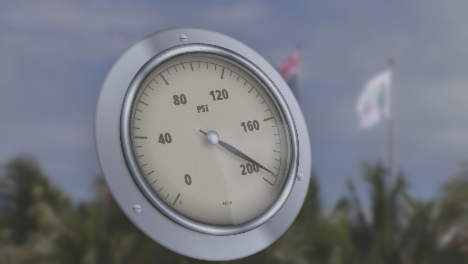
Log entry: 195 (psi)
